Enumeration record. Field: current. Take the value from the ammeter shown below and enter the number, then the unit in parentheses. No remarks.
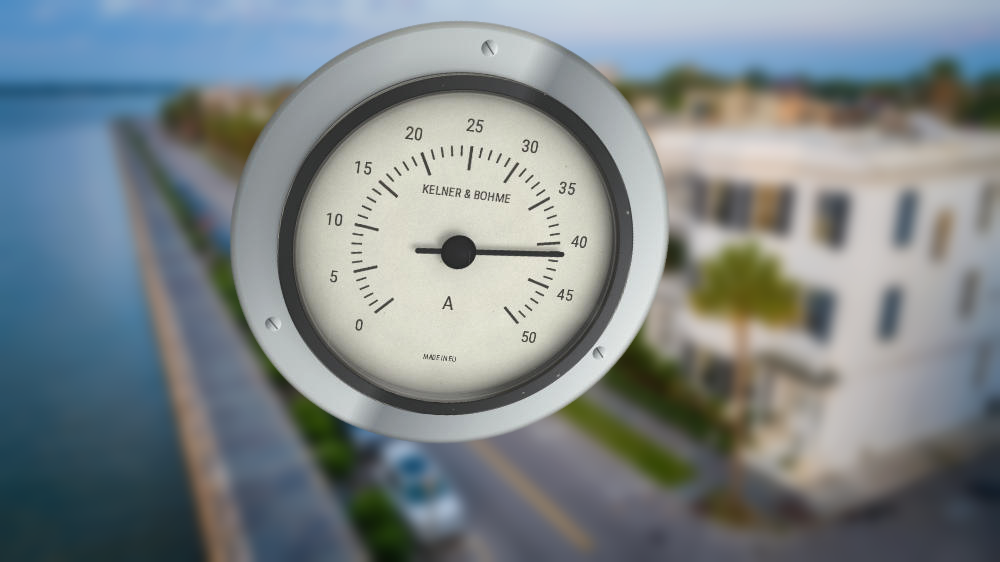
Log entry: 41 (A)
